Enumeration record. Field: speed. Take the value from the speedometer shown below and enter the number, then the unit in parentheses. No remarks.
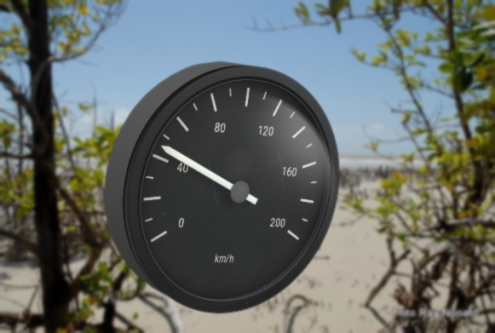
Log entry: 45 (km/h)
